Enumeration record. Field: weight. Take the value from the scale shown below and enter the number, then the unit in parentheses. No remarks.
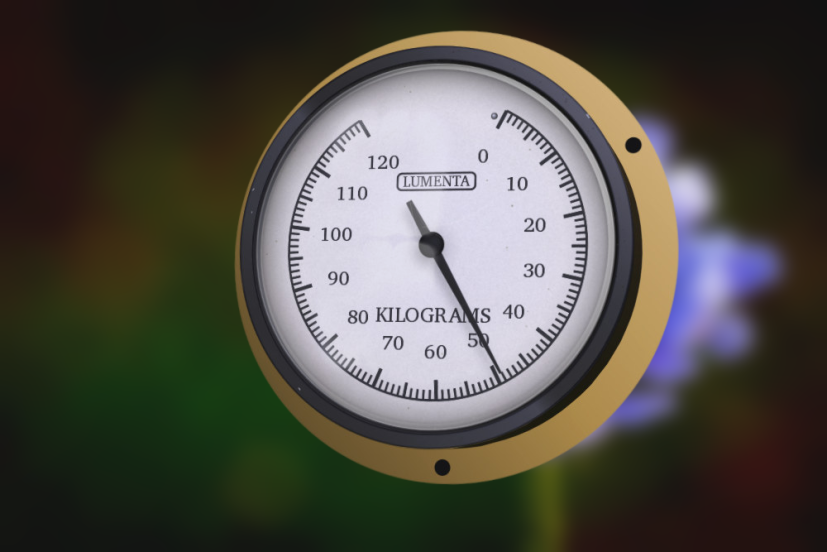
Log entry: 49 (kg)
